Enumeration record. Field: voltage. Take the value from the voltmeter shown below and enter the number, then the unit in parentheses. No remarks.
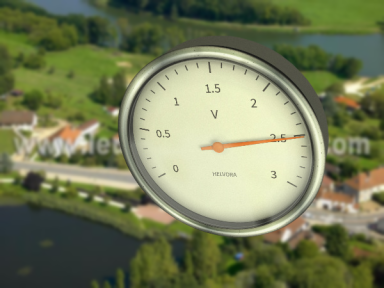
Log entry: 2.5 (V)
